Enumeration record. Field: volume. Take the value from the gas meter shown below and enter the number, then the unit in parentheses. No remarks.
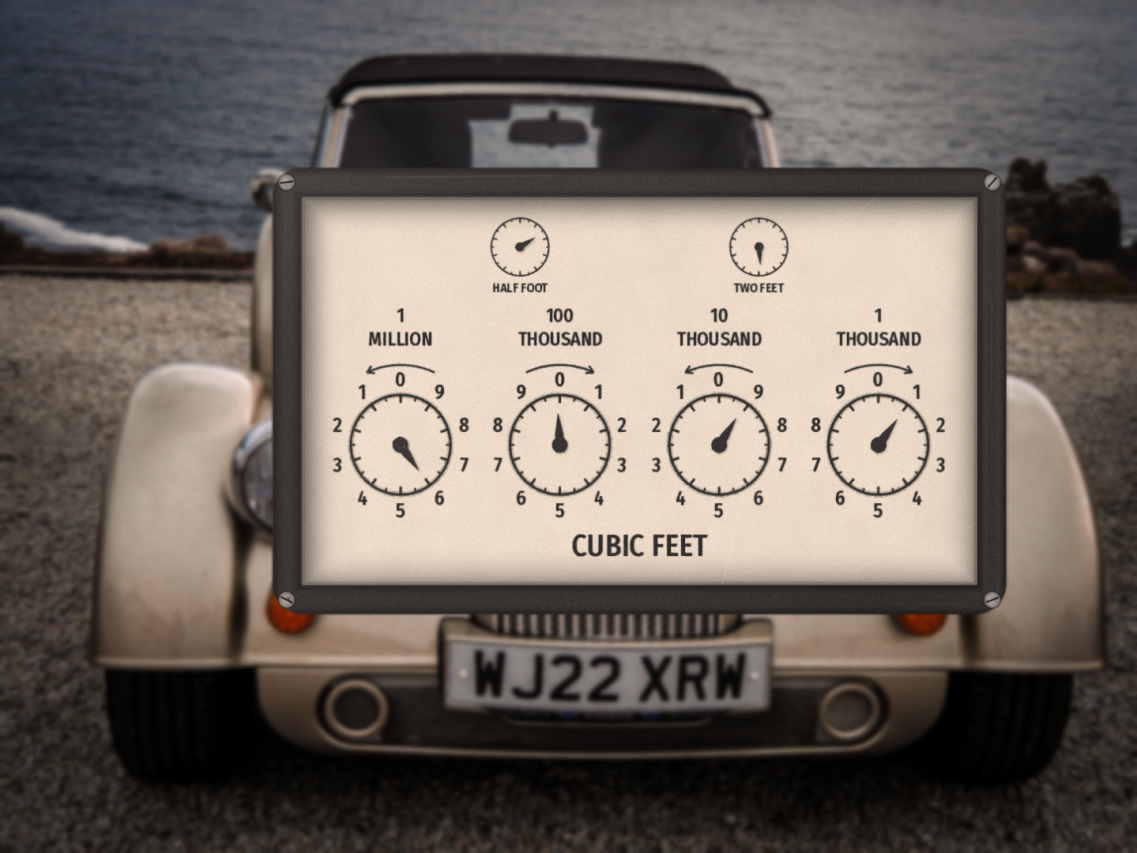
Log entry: 599100 (ft³)
